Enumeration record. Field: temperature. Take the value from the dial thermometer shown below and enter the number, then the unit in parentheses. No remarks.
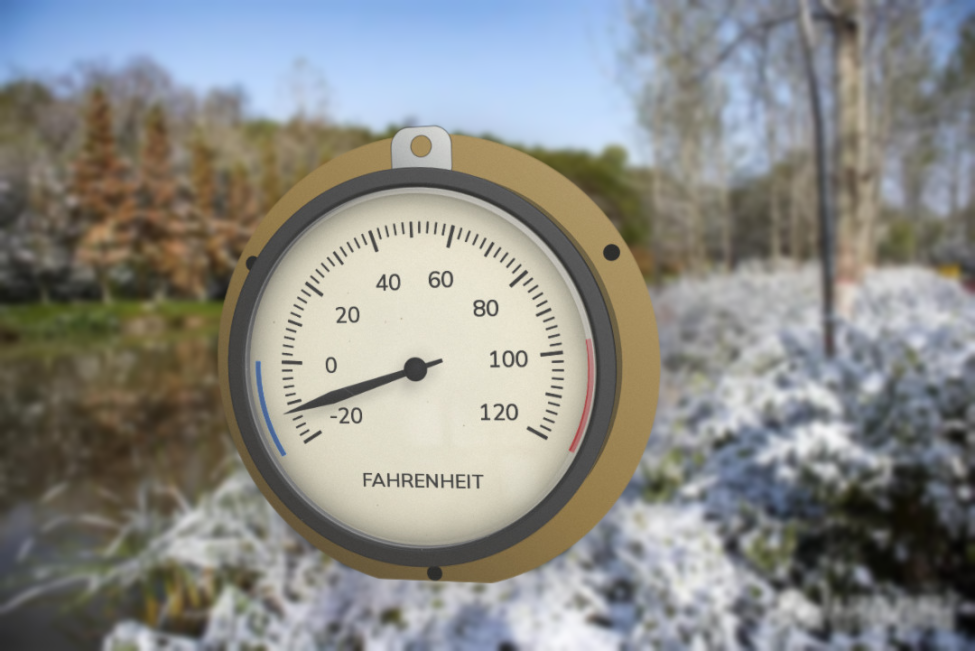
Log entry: -12 (°F)
